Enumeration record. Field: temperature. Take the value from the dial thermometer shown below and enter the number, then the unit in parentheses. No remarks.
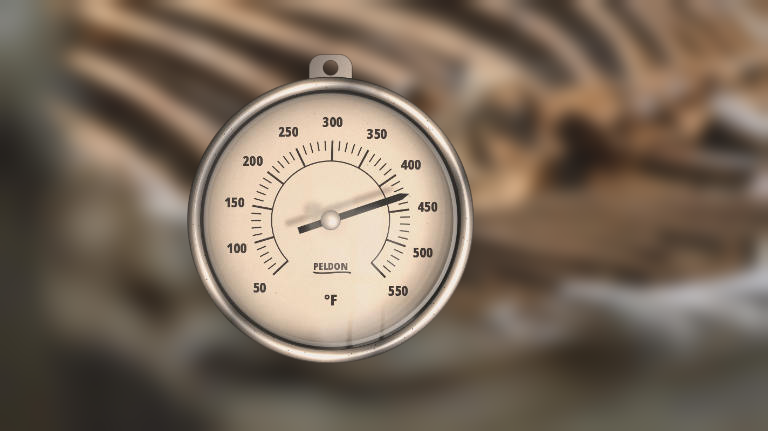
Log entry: 430 (°F)
